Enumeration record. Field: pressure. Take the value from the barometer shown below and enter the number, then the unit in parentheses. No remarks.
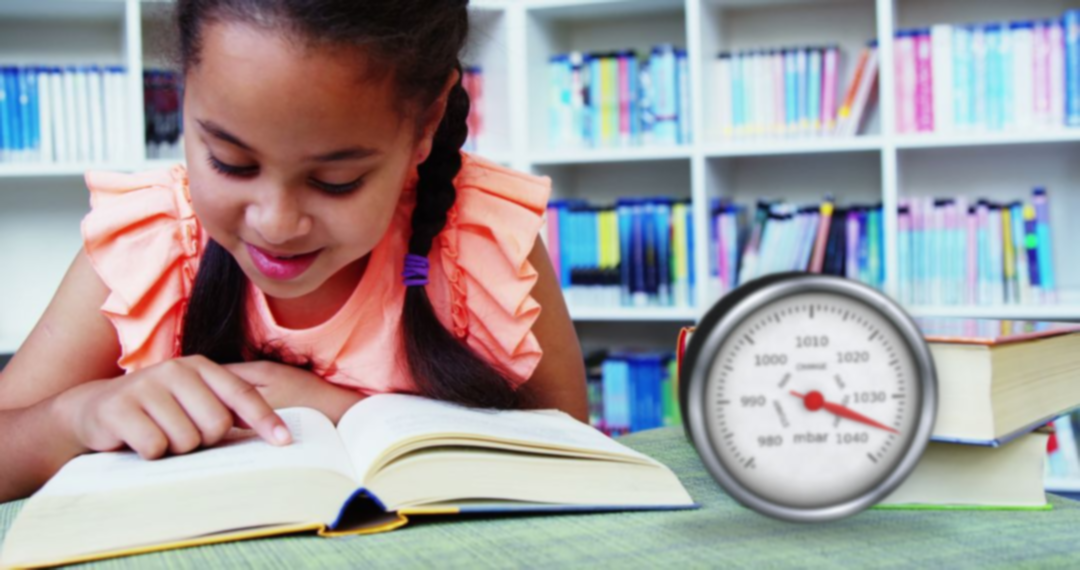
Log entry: 1035 (mbar)
